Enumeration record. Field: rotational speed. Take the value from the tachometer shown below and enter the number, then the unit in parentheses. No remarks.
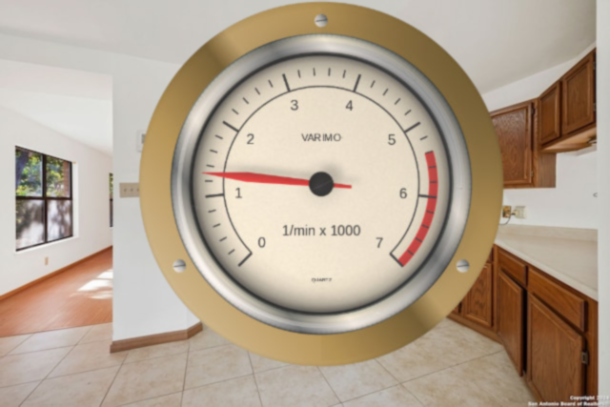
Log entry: 1300 (rpm)
